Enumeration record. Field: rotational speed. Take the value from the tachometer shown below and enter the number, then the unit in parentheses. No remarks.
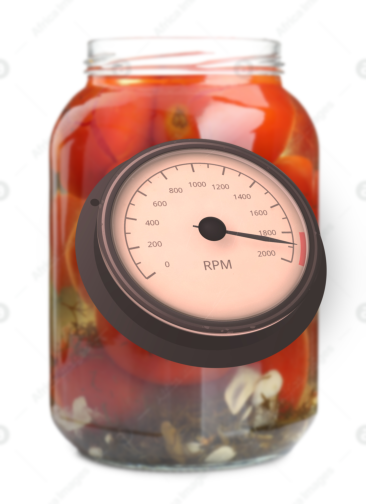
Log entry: 1900 (rpm)
